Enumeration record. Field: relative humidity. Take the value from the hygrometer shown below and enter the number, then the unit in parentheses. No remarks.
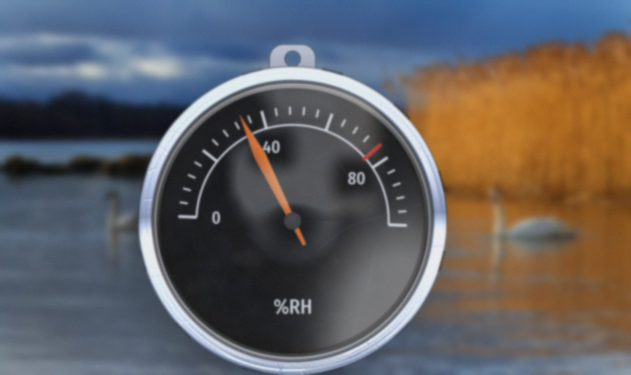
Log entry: 34 (%)
